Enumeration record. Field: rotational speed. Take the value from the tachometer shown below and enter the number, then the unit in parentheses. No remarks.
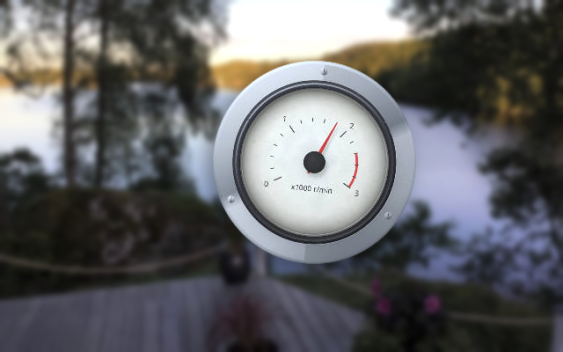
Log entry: 1800 (rpm)
